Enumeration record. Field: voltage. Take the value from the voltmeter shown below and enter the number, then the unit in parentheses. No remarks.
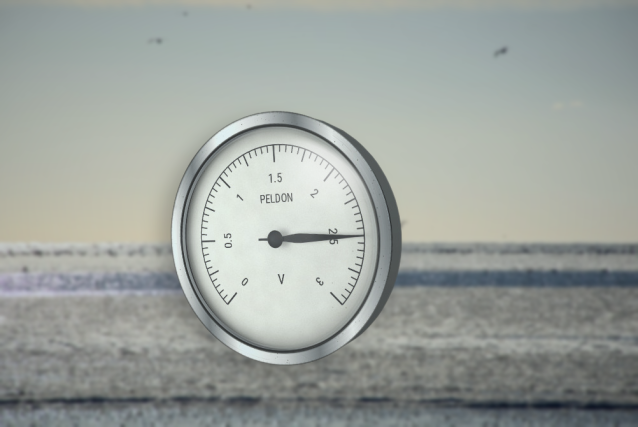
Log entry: 2.5 (V)
